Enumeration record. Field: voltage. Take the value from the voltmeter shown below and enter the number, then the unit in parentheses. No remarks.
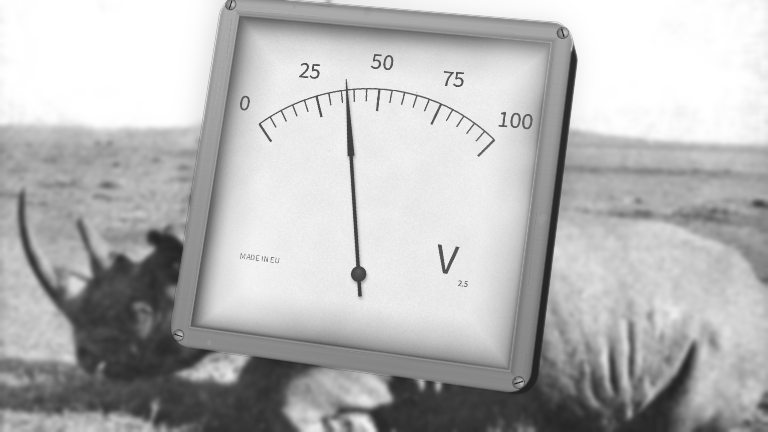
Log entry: 37.5 (V)
